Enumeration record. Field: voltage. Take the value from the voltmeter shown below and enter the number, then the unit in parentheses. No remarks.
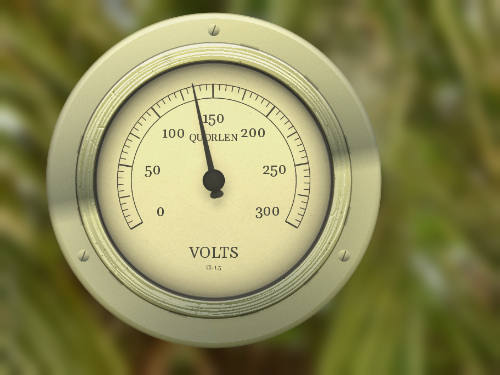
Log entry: 135 (V)
